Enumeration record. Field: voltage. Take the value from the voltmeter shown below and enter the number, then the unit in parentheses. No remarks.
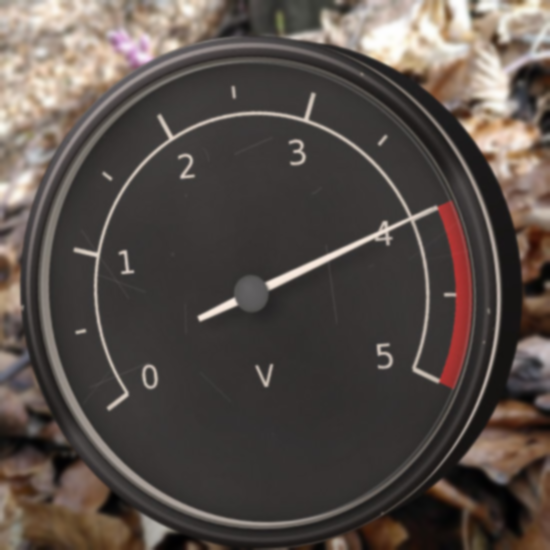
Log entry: 4 (V)
